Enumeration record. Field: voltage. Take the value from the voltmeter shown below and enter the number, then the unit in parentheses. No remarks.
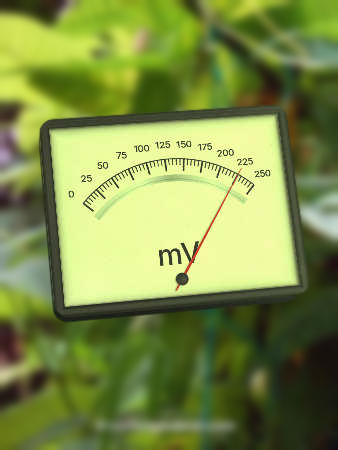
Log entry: 225 (mV)
